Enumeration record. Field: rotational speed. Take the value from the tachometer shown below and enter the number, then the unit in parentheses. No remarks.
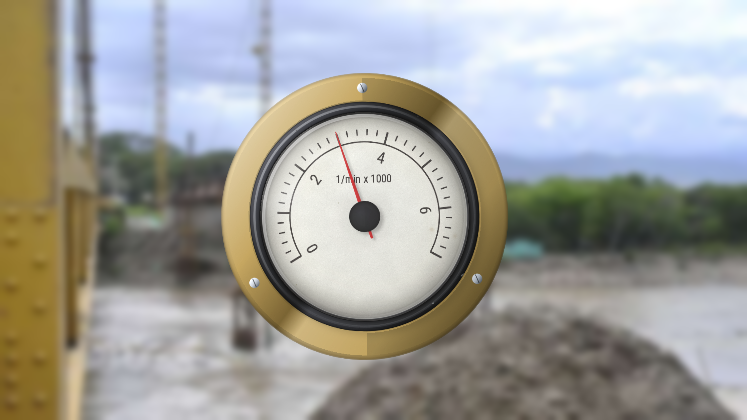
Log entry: 3000 (rpm)
